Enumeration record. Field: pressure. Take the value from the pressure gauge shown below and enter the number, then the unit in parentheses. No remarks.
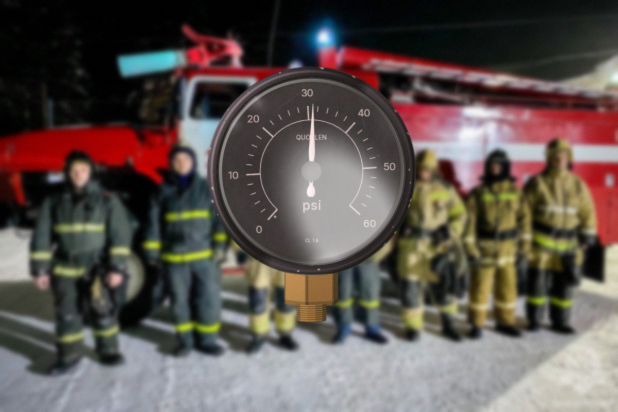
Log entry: 31 (psi)
